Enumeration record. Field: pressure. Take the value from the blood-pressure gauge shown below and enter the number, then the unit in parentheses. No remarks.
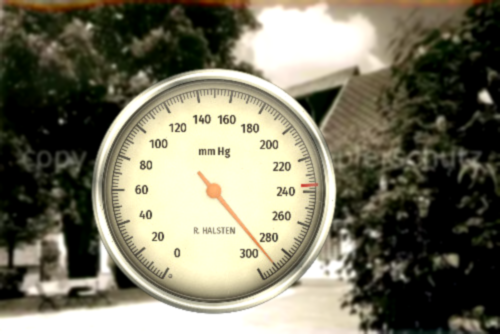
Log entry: 290 (mmHg)
